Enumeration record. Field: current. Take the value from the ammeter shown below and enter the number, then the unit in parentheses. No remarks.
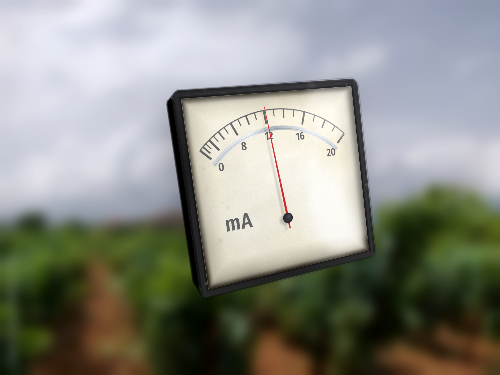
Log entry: 12 (mA)
